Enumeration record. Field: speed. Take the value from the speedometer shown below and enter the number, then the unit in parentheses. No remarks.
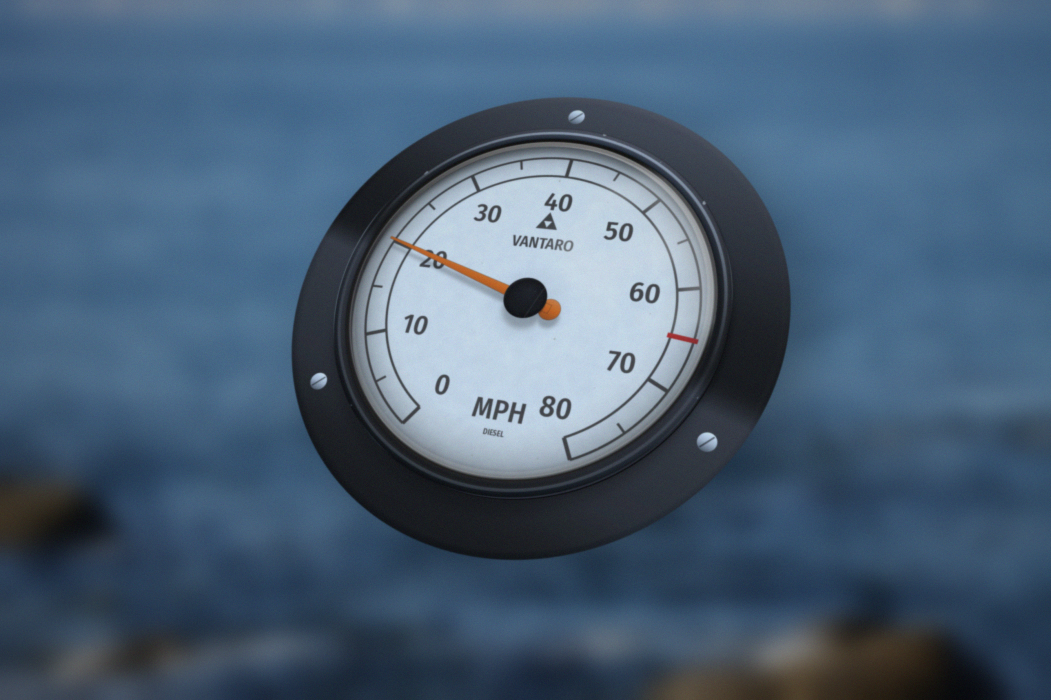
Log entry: 20 (mph)
